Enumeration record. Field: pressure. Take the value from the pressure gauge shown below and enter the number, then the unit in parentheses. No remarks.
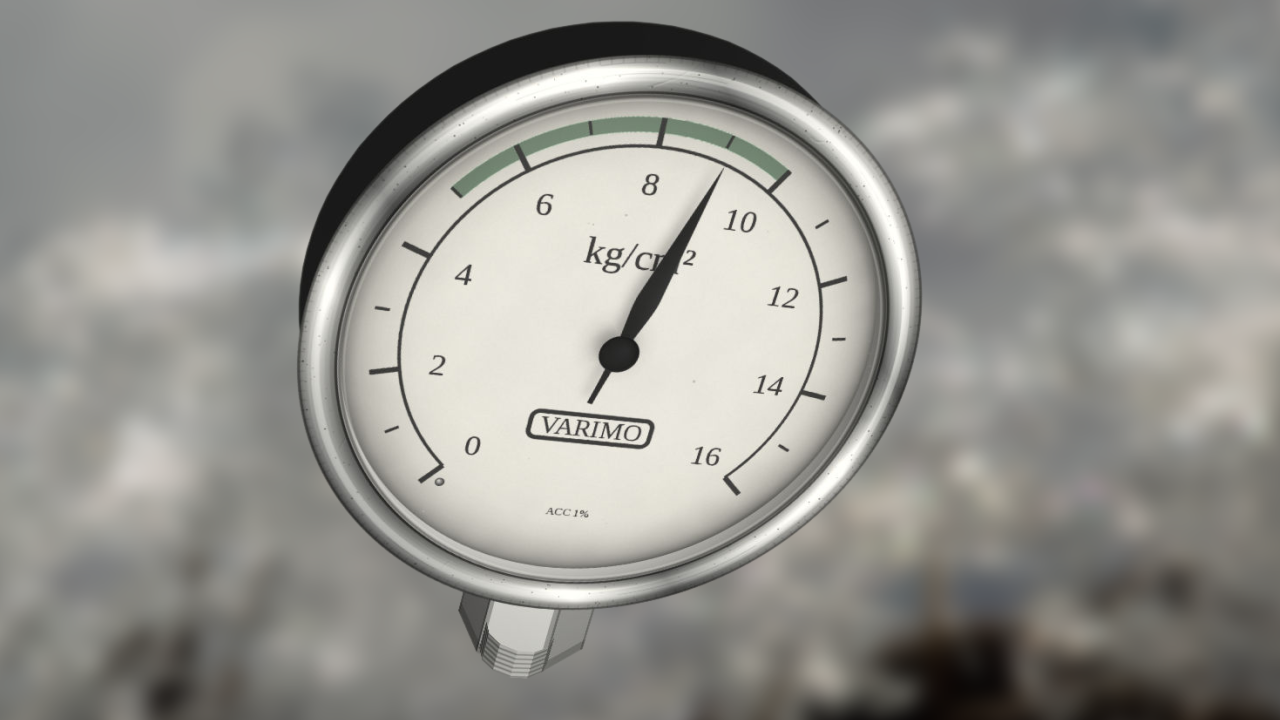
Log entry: 9 (kg/cm²)
